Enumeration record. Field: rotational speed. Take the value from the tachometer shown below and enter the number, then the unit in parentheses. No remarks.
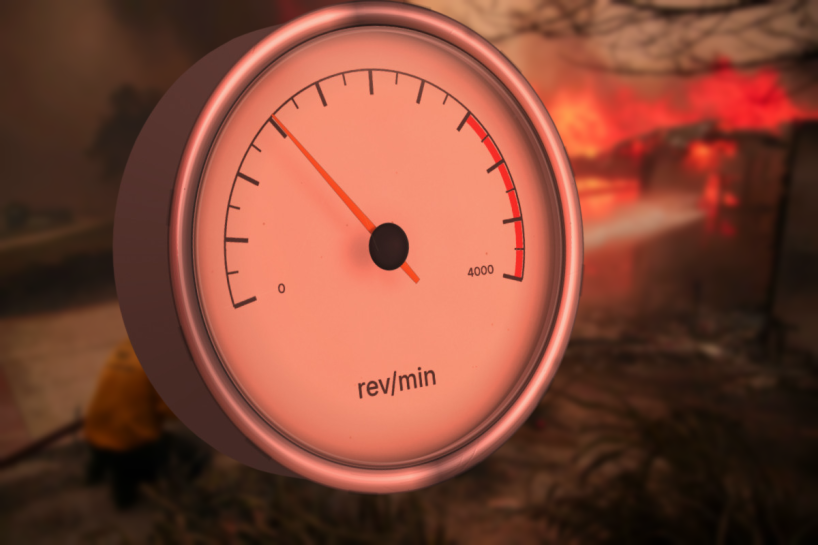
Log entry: 1200 (rpm)
